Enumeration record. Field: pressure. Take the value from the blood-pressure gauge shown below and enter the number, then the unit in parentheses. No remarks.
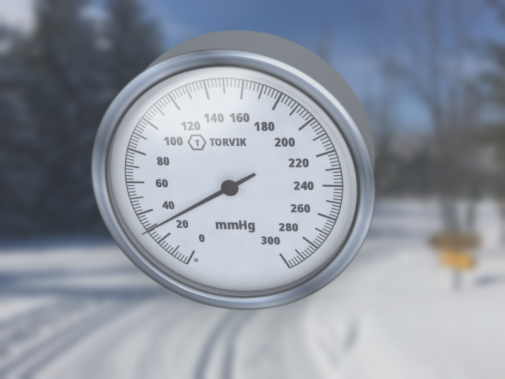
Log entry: 30 (mmHg)
